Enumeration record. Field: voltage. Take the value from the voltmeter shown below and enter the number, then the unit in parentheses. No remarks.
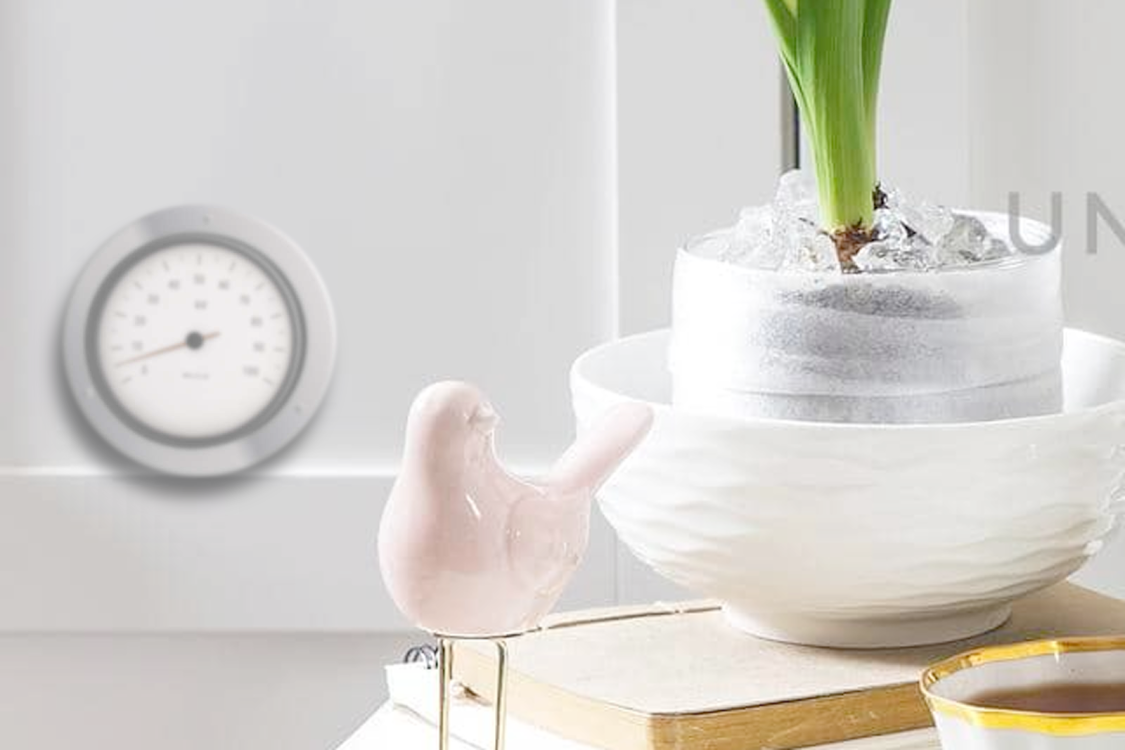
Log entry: 5 (kV)
